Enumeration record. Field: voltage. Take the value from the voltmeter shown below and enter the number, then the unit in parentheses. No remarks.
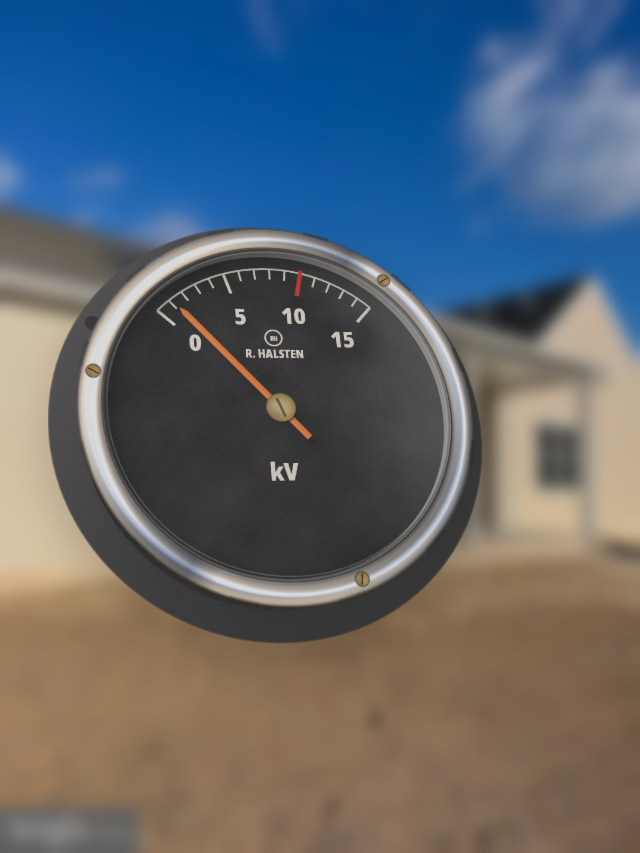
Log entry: 1 (kV)
